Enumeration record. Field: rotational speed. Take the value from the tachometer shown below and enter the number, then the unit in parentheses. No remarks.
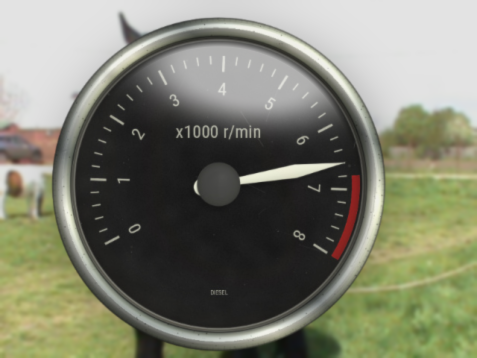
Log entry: 6600 (rpm)
